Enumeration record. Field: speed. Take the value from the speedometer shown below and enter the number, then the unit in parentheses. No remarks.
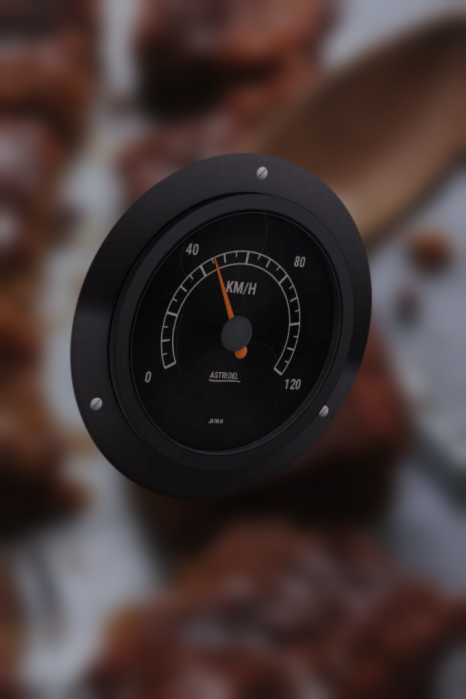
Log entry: 45 (km/h)
